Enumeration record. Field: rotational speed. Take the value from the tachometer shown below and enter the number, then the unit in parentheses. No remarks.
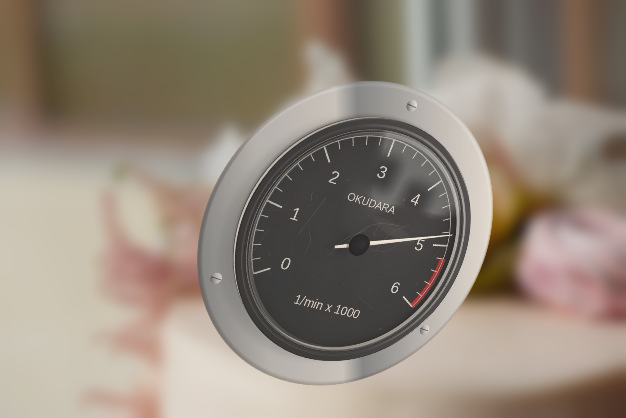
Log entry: 4800 (rpm)
